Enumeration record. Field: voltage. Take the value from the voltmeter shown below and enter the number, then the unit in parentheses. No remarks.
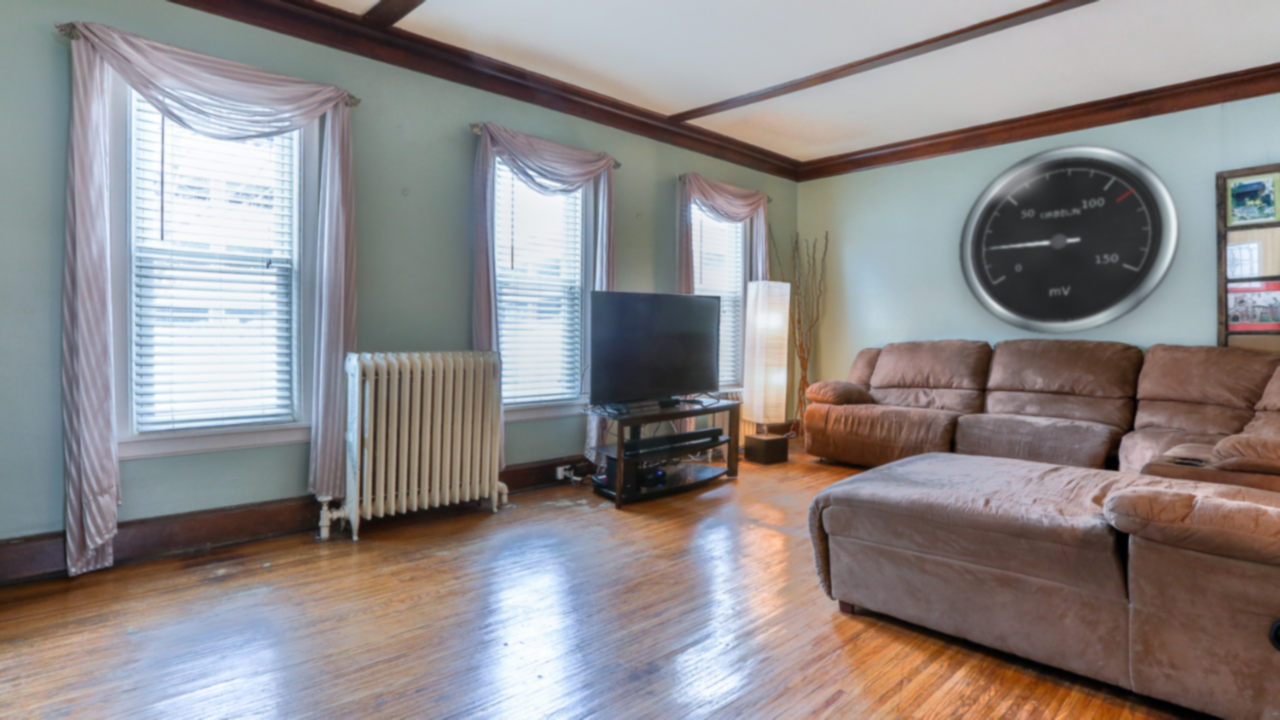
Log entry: 20 (mV)
